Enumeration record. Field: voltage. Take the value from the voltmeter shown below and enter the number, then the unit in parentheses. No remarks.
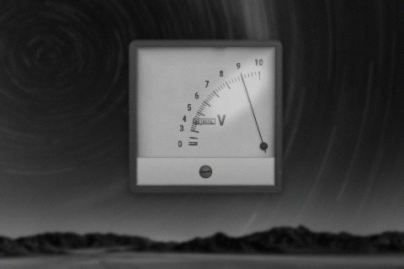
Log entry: 9 (V)
